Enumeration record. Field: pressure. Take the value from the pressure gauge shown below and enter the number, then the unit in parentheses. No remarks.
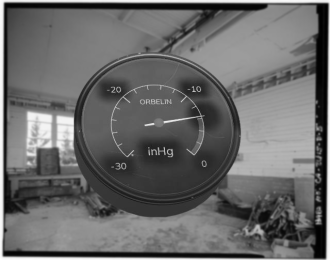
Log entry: -6 (inHg)
